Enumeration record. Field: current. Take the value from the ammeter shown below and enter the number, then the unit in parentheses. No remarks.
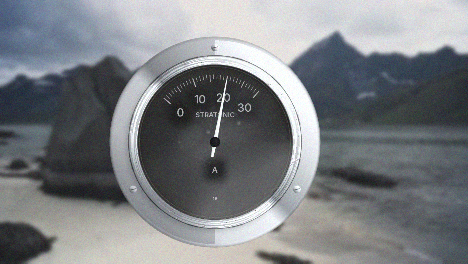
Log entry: 20 (A)
